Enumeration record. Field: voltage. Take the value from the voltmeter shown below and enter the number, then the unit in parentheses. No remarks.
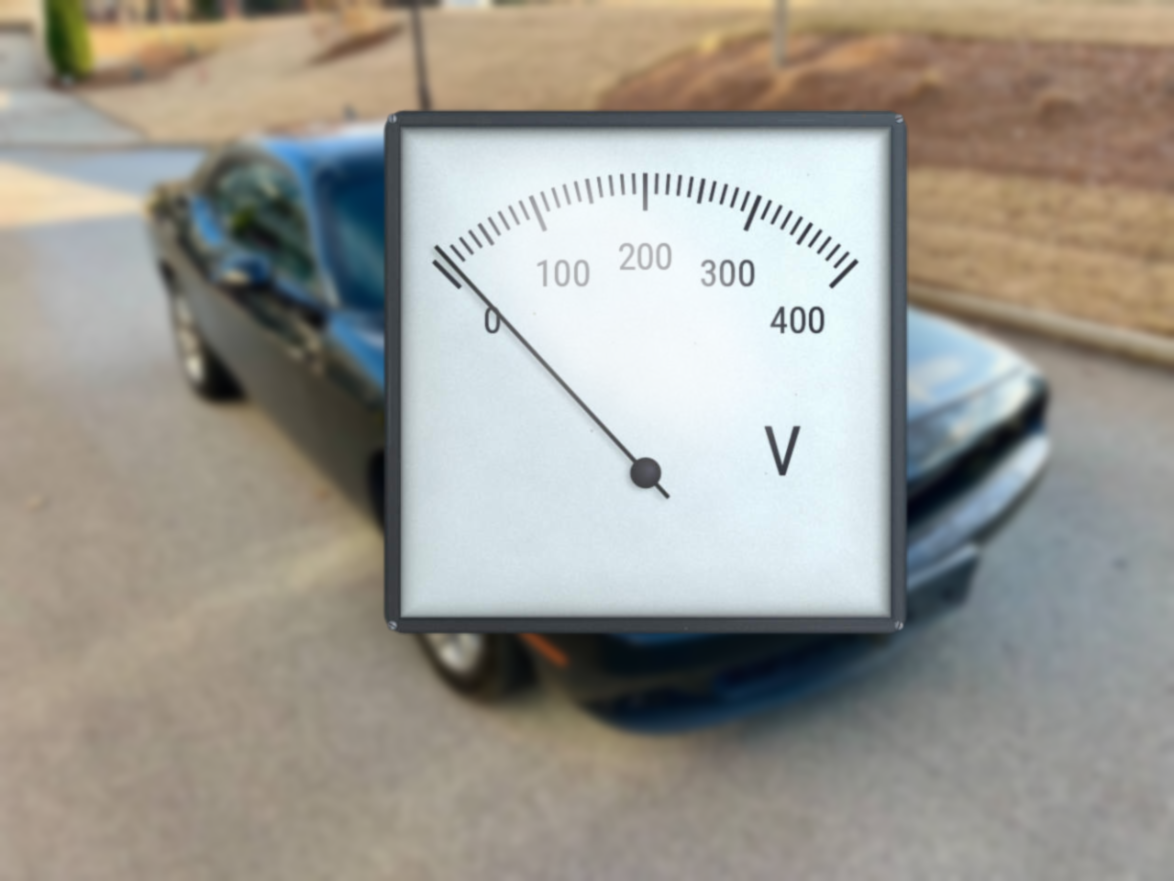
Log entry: 10 (V)
